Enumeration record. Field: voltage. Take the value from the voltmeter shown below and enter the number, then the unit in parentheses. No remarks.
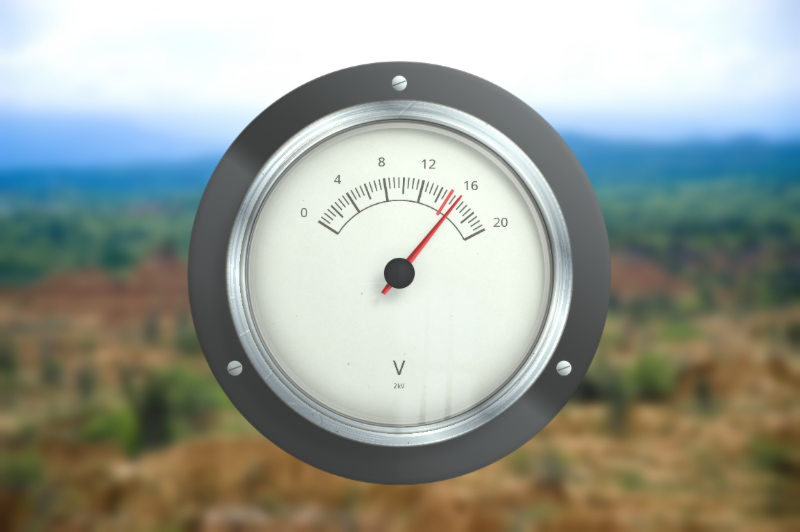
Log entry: 16 (V)
